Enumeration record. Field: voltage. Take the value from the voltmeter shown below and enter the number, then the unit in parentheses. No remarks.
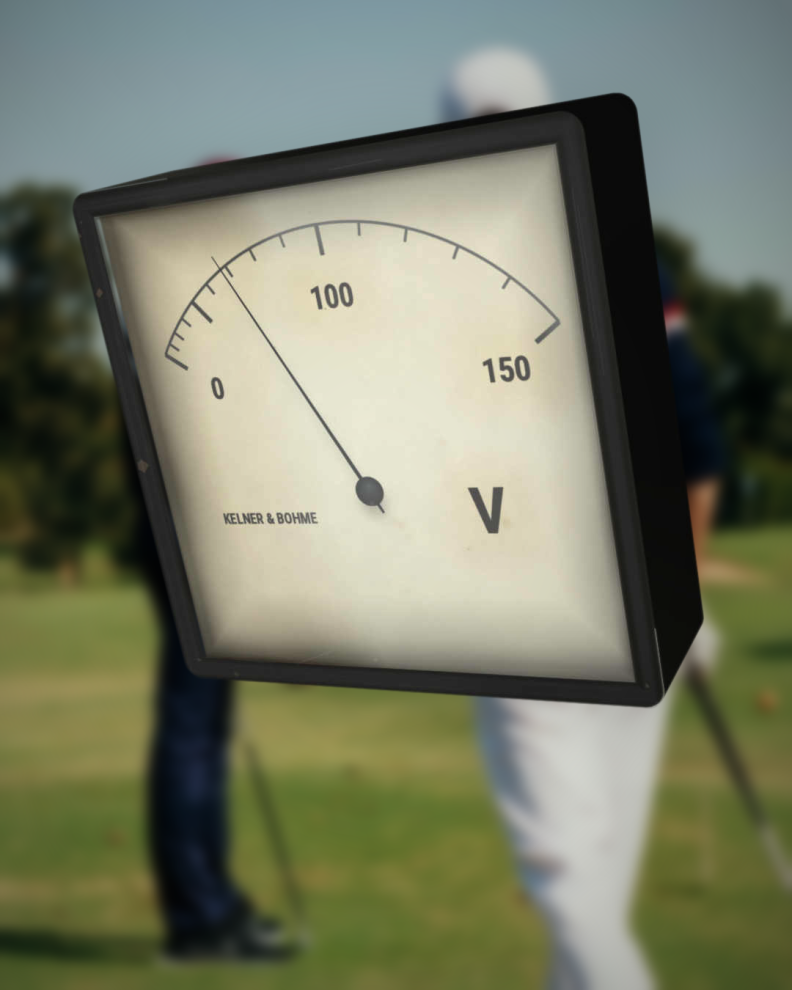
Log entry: 70 (V)
